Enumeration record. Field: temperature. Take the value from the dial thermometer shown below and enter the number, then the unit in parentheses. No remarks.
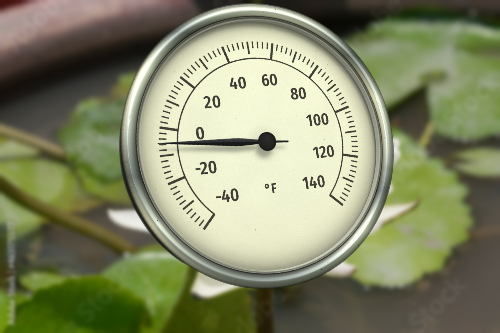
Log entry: -6 (°F)
